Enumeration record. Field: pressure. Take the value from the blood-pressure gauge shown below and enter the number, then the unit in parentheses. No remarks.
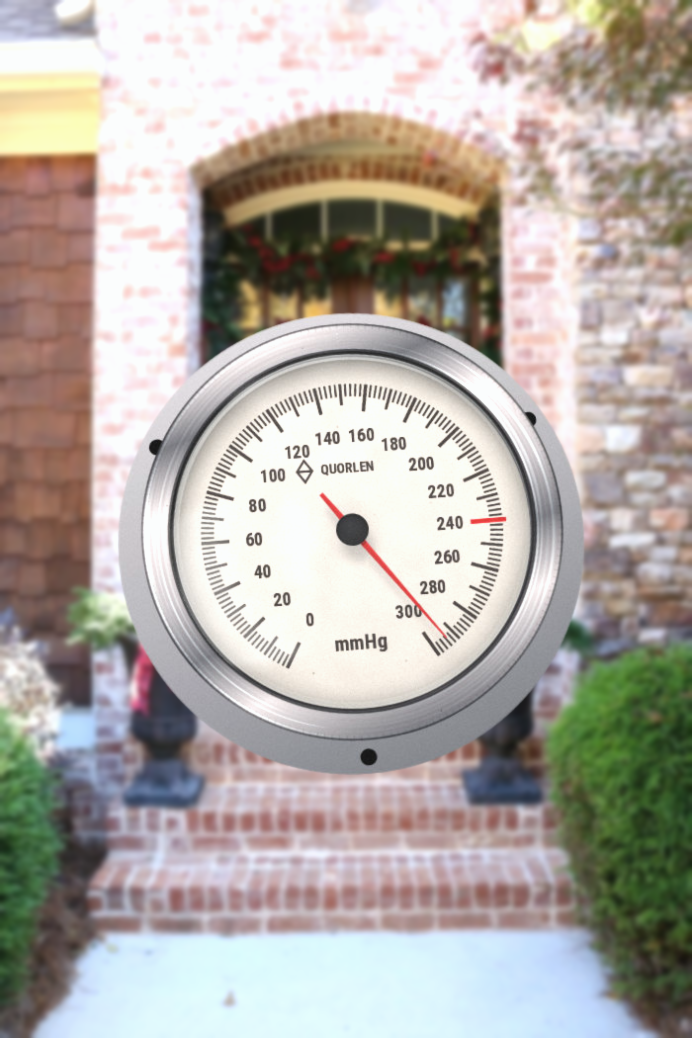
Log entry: 294 (mmHg)
